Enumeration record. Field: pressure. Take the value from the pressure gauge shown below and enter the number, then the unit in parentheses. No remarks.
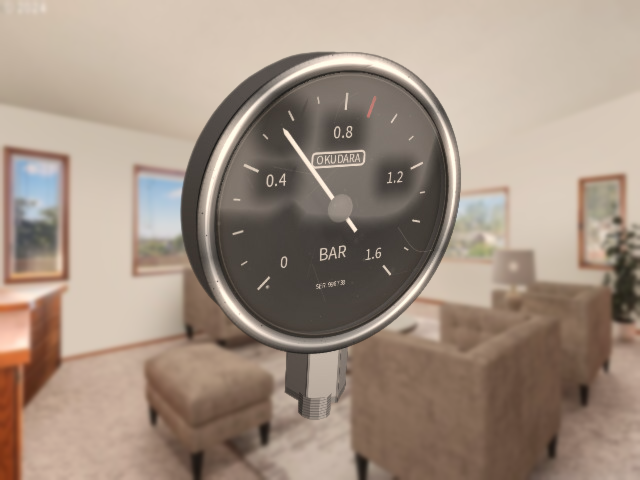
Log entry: 0.55 (bar)
